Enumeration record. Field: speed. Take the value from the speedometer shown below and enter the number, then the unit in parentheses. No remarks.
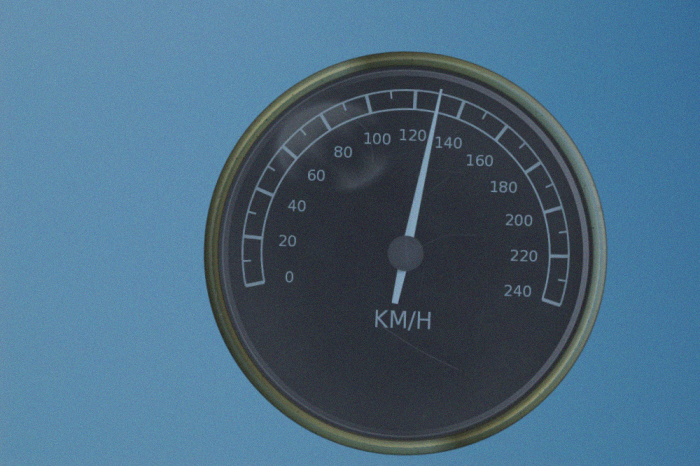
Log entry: 130 (km/h)
